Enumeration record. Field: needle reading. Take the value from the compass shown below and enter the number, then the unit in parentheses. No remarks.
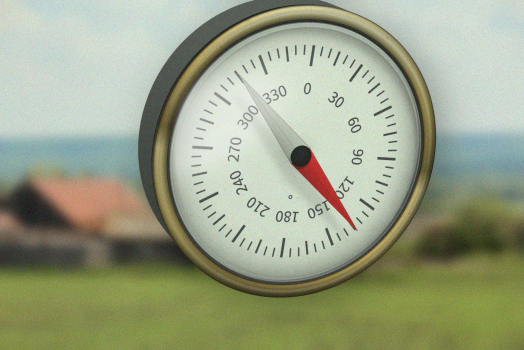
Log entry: 135 (°)
